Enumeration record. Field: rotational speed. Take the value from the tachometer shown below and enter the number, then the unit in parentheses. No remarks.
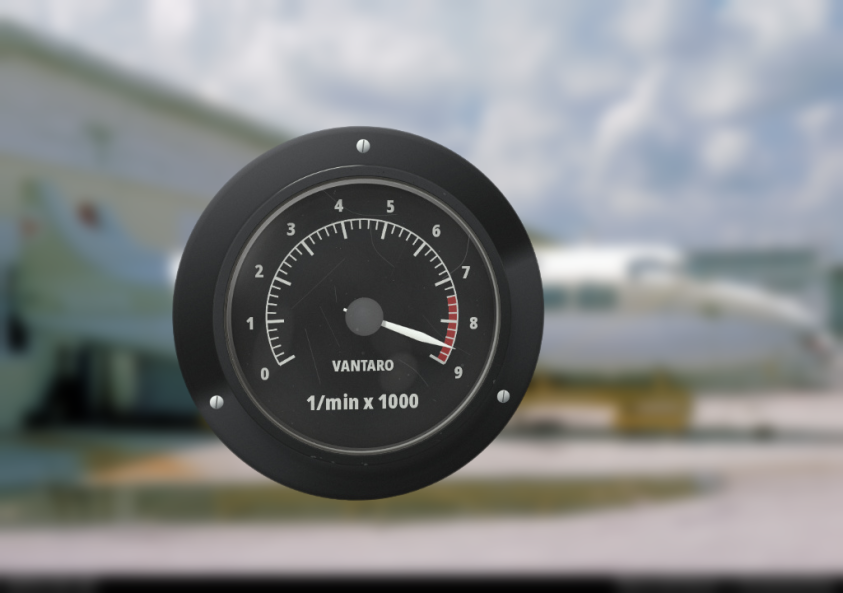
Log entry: 8600 (rpm)
